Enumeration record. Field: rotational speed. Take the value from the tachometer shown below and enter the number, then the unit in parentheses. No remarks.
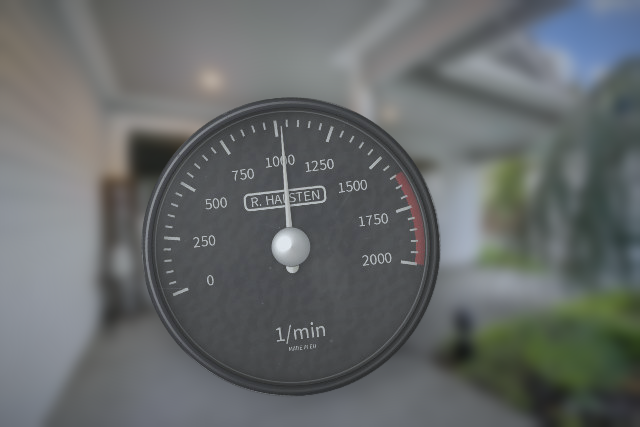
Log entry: 1025 (rpm)
